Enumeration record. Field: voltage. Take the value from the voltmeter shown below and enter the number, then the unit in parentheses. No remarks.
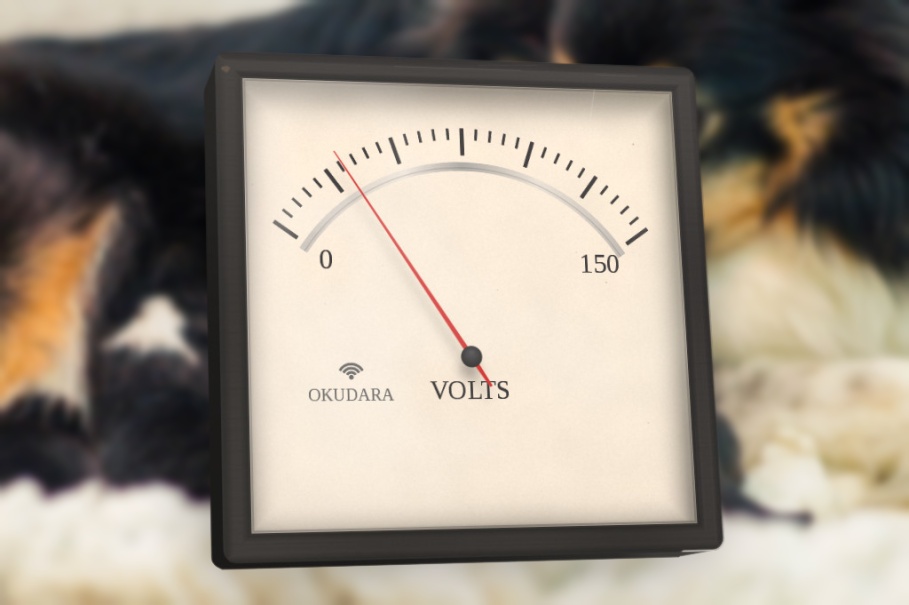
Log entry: 30 (V)
